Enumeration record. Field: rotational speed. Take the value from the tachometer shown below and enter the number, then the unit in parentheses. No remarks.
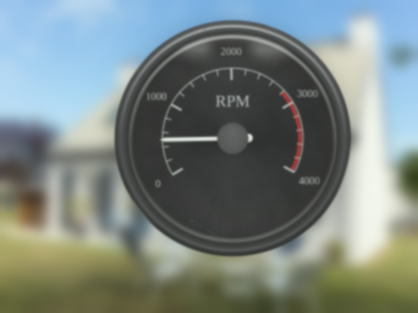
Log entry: 500 (rpm)
